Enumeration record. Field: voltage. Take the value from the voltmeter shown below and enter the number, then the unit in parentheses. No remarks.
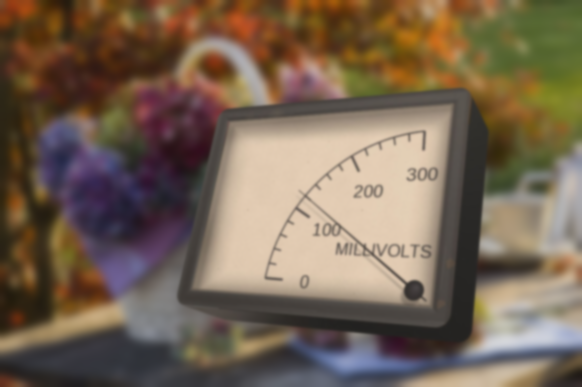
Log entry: 120 (mV)
